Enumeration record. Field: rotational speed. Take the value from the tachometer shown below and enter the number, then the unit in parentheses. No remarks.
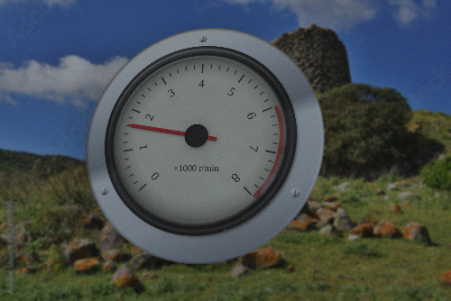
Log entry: 1600 (rpm)
